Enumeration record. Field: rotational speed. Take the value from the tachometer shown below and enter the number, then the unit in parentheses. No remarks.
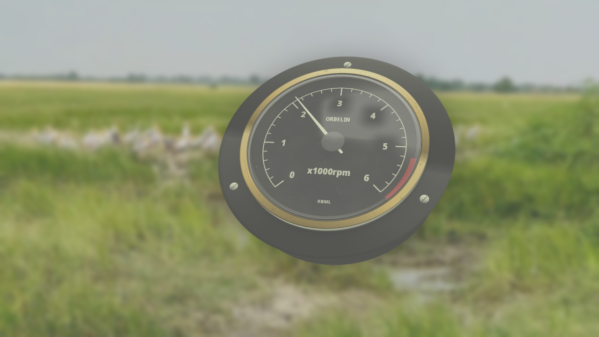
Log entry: 2100 (rpm)
